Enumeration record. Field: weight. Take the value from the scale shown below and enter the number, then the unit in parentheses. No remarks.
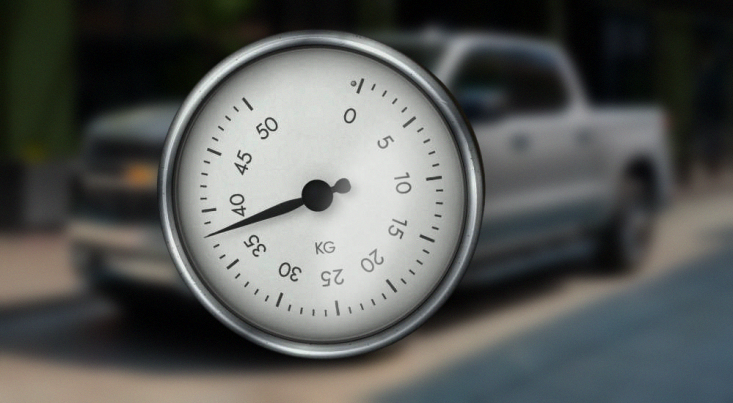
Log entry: 38 (kg)
